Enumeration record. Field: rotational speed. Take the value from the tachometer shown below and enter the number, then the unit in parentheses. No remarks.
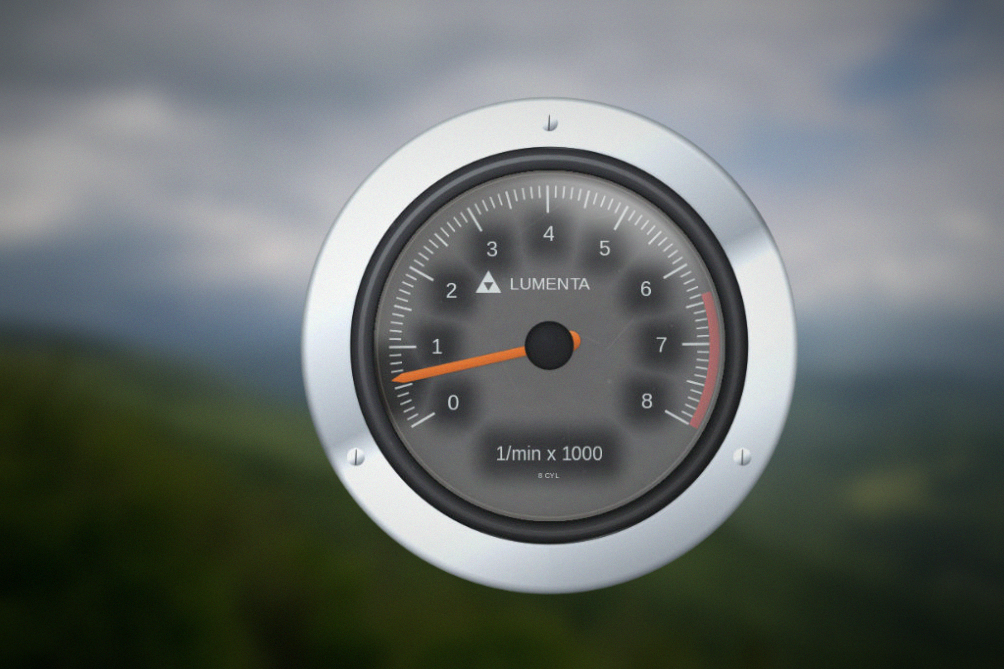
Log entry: 600 (rpm)
